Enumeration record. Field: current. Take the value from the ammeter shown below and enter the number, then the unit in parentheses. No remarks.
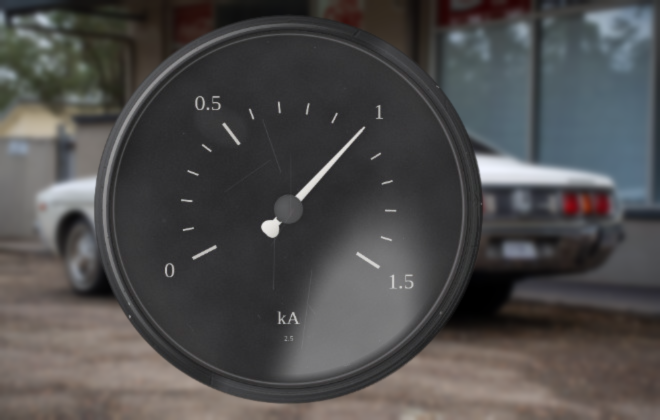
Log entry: 1 (kA)
